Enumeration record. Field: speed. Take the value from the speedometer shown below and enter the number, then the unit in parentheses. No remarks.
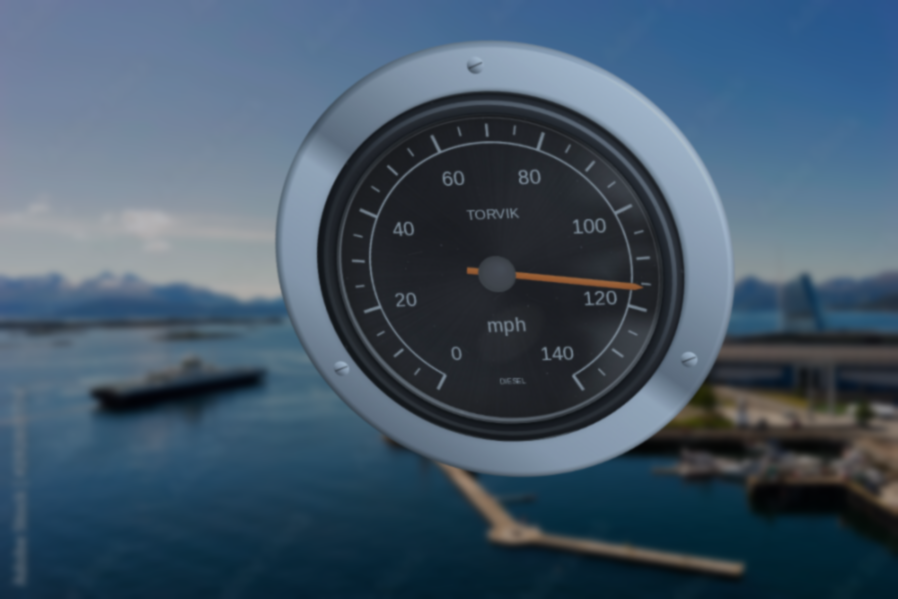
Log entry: 115 (mph)
